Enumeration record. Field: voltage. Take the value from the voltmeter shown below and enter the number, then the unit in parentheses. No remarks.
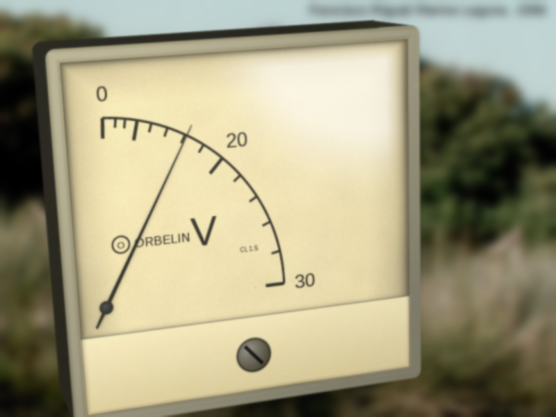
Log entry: 16 (V)
